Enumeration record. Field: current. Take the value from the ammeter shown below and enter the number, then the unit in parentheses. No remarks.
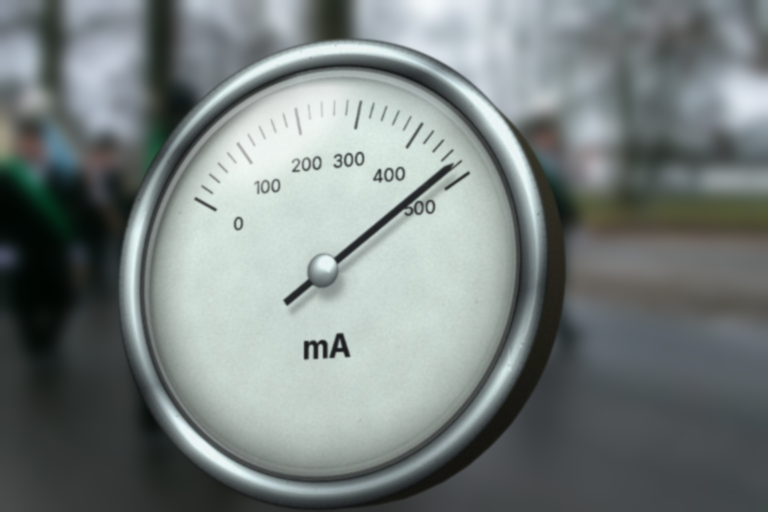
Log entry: 480 (mA)
